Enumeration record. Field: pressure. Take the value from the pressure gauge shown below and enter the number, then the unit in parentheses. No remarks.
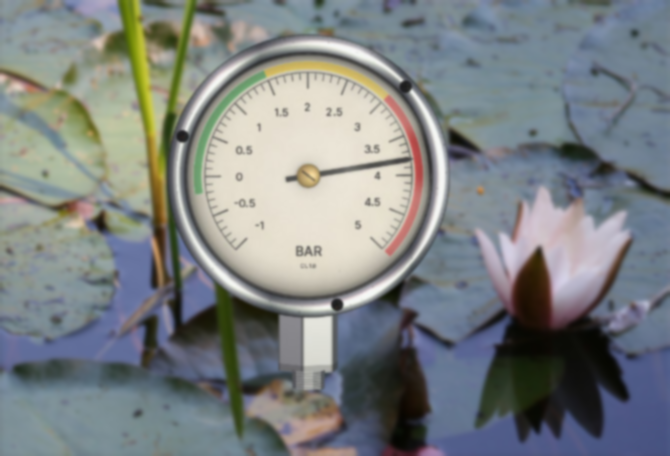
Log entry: 3.8 (bar)
